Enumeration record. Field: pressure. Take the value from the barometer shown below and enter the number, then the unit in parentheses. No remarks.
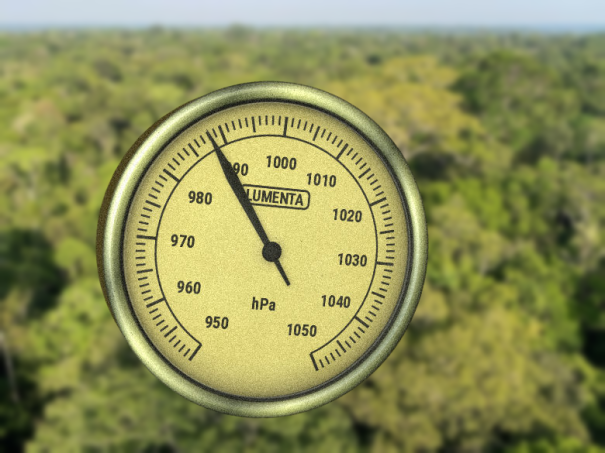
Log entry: 988 (hPa)
